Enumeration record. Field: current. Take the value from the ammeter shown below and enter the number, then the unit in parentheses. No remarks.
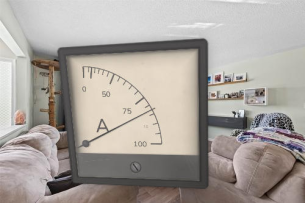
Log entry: 82.5 (A)
